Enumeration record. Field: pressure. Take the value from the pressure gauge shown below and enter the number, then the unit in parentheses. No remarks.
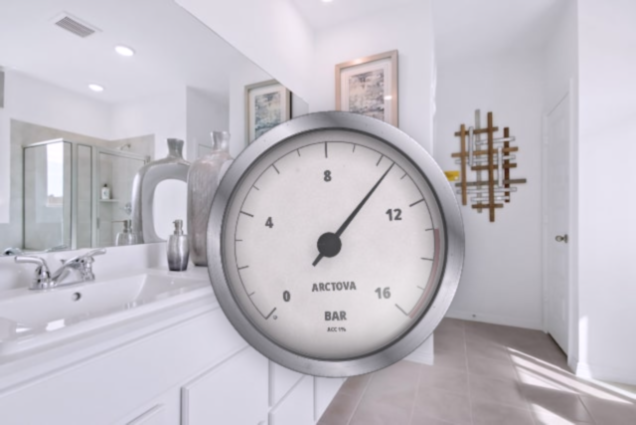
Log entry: 10.5 (bar)
